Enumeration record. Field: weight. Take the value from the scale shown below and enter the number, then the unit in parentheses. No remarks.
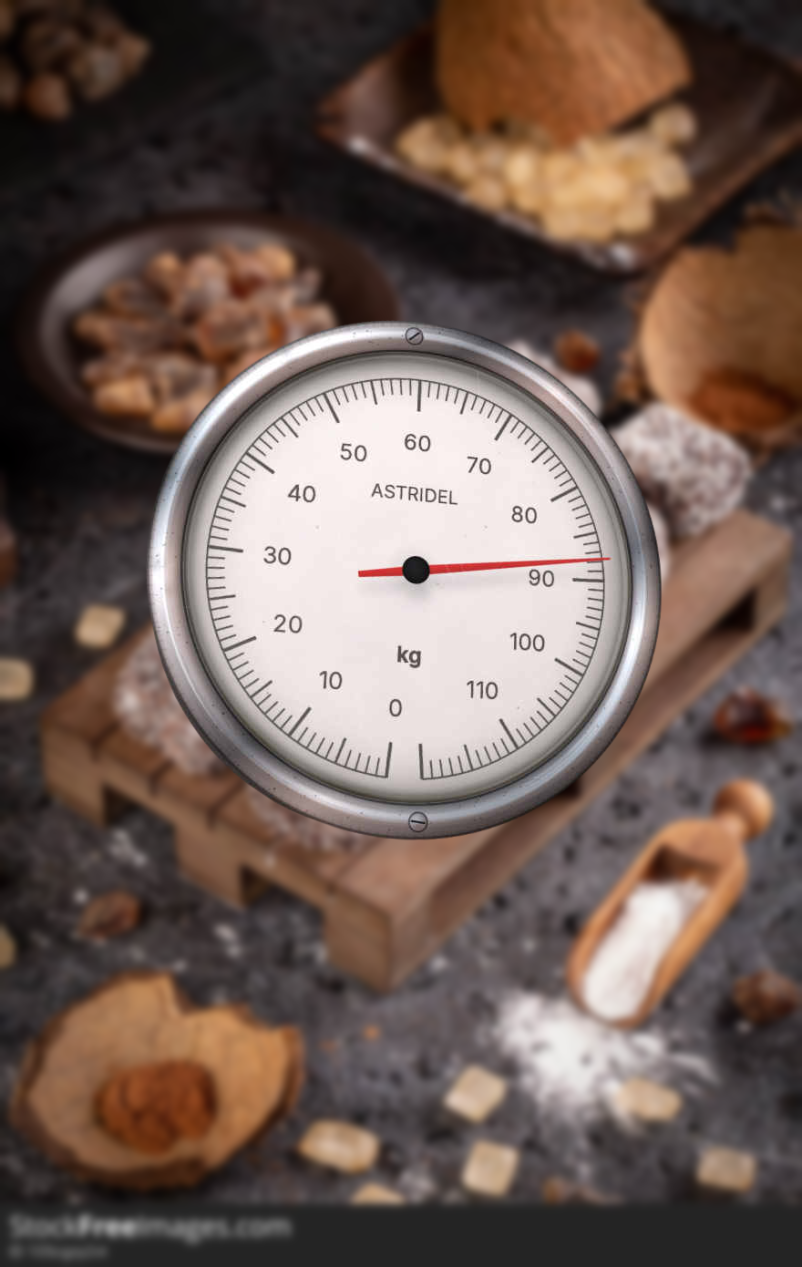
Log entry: 88 (kg)
